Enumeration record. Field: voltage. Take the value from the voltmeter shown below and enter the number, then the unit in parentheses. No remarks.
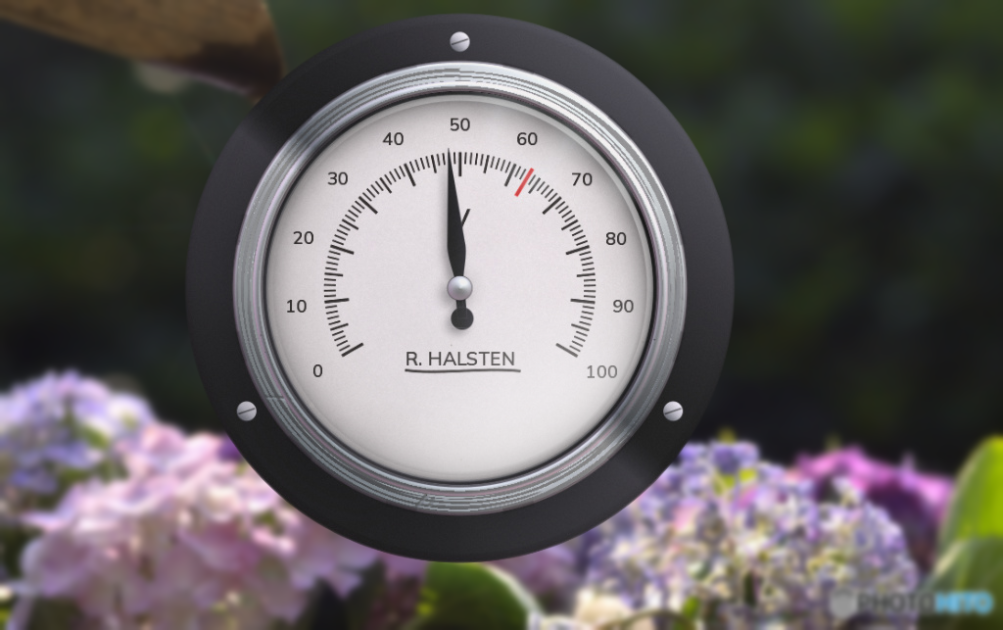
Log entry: 48 (V)
